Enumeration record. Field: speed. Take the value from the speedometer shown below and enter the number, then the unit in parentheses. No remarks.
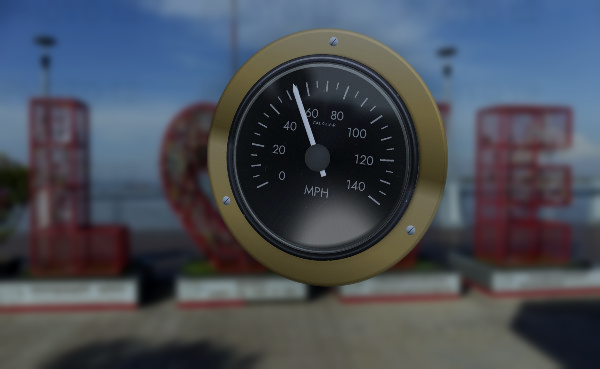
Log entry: 55 (mph)
